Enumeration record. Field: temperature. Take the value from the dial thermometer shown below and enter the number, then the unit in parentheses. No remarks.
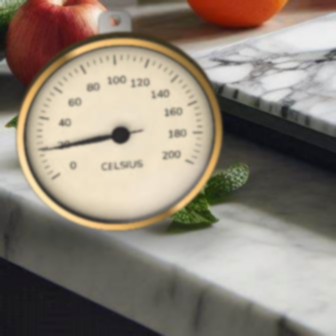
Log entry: 20 (°C)
